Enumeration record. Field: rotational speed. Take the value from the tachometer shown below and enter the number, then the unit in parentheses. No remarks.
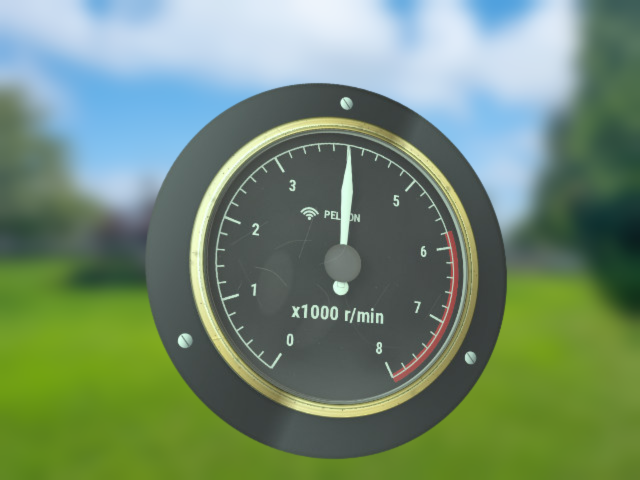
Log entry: 4000 (rpm)
